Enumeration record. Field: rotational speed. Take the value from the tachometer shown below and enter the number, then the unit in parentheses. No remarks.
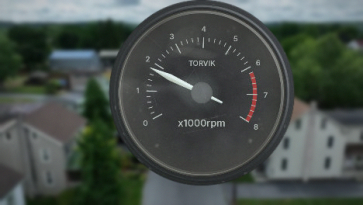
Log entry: 1800 (rpm)
